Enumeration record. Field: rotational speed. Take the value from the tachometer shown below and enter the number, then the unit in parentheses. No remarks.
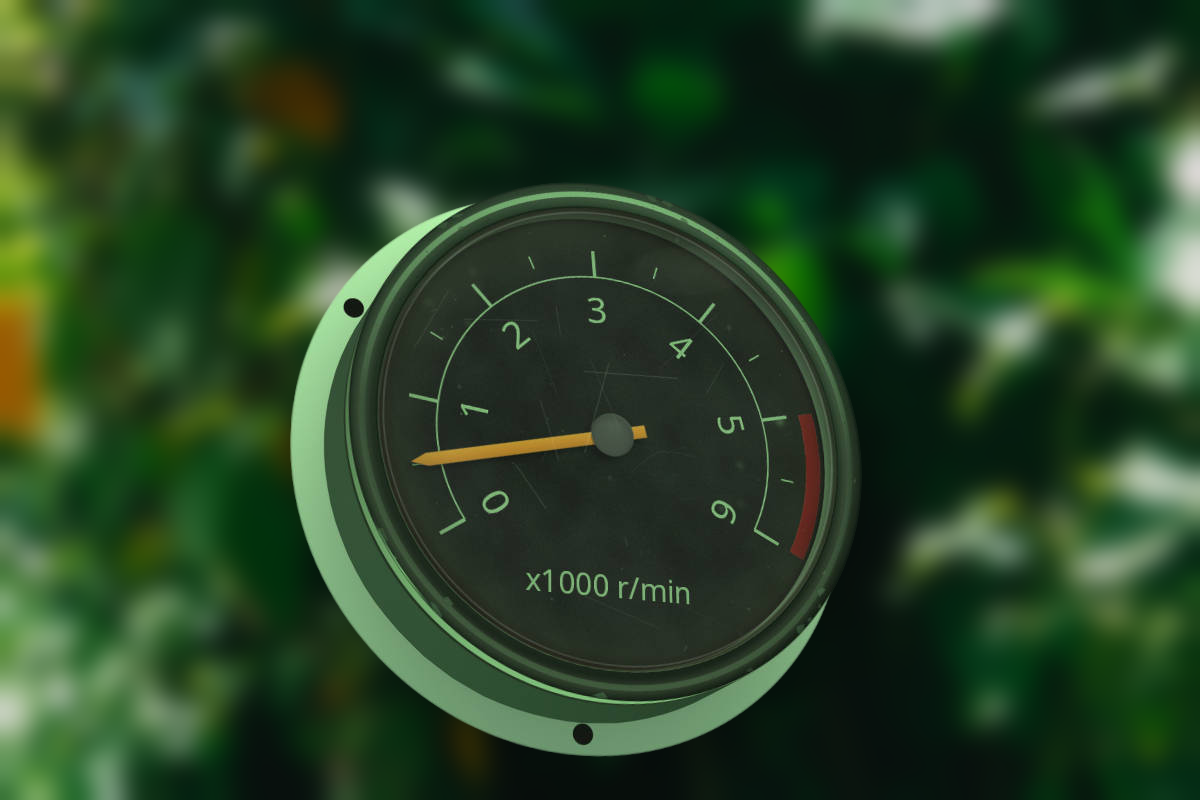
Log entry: 500 (rpm)
